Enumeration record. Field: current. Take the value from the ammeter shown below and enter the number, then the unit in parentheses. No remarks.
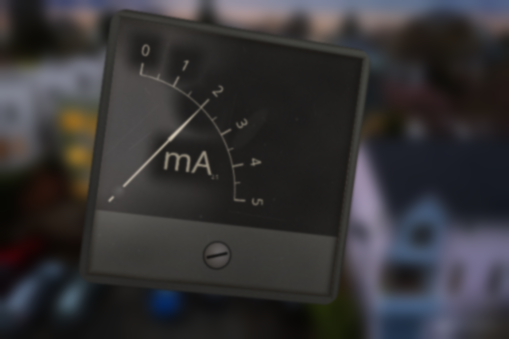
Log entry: 2 (mA)
